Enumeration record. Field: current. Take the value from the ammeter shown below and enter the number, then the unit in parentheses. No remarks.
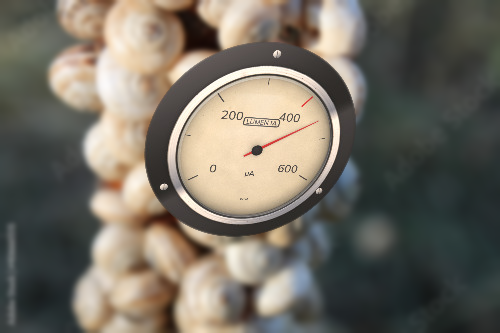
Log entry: 450 (µA)
